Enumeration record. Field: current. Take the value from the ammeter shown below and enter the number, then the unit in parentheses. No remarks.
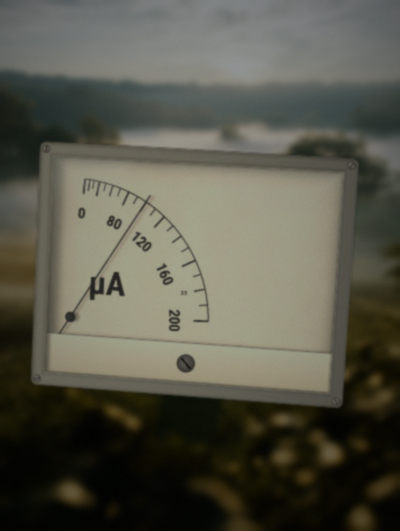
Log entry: 100 (µA)
